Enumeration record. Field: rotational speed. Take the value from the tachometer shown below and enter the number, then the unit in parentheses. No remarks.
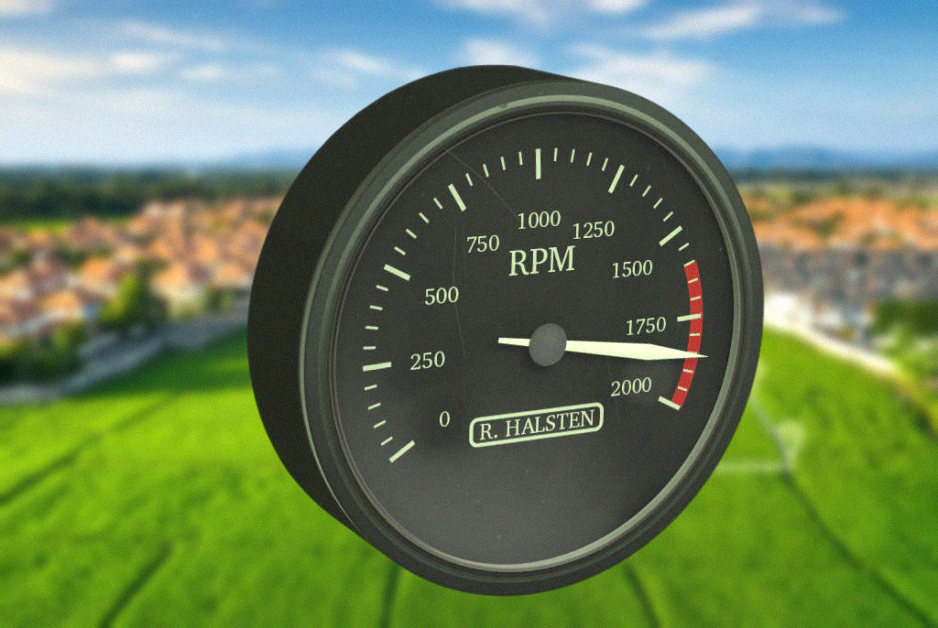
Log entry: 1850 (rpm)
